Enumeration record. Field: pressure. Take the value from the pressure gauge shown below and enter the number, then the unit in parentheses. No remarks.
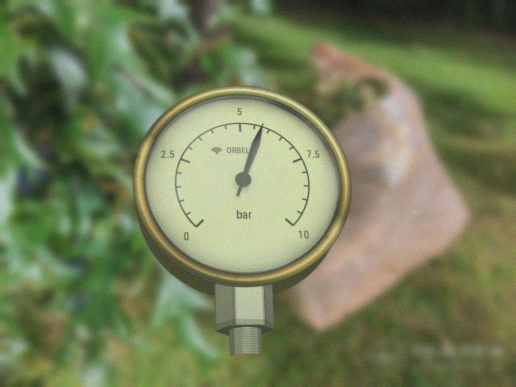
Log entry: 5.75 (bar)
